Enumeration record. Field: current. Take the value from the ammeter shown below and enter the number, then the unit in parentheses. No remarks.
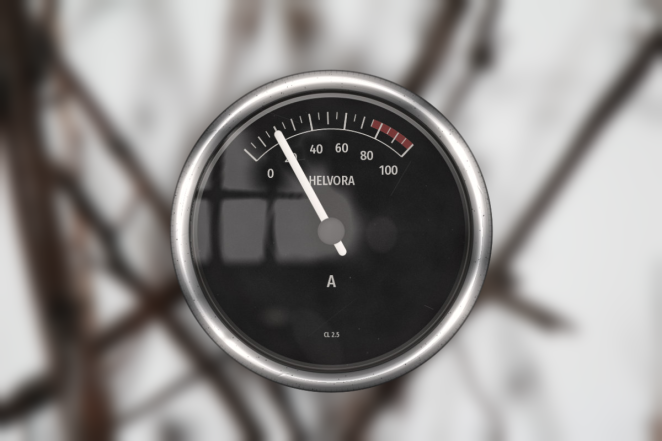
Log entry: 20 (A)
